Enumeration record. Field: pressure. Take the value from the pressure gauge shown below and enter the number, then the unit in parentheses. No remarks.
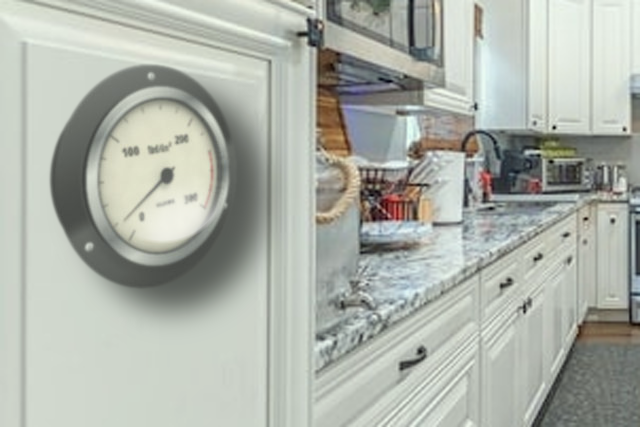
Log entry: 20 (psi)
